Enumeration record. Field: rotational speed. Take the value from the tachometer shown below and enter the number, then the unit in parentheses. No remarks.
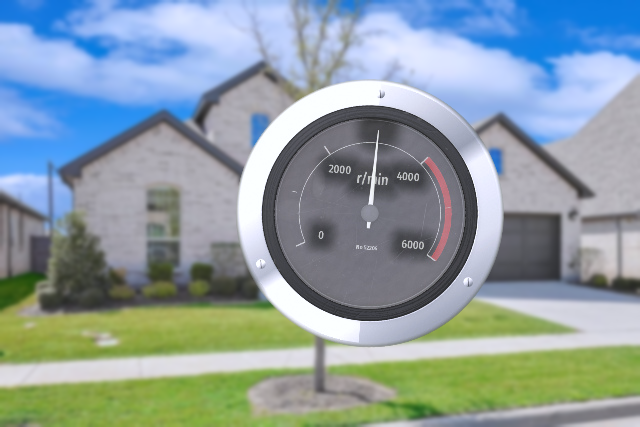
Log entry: 3000 (rpm)
